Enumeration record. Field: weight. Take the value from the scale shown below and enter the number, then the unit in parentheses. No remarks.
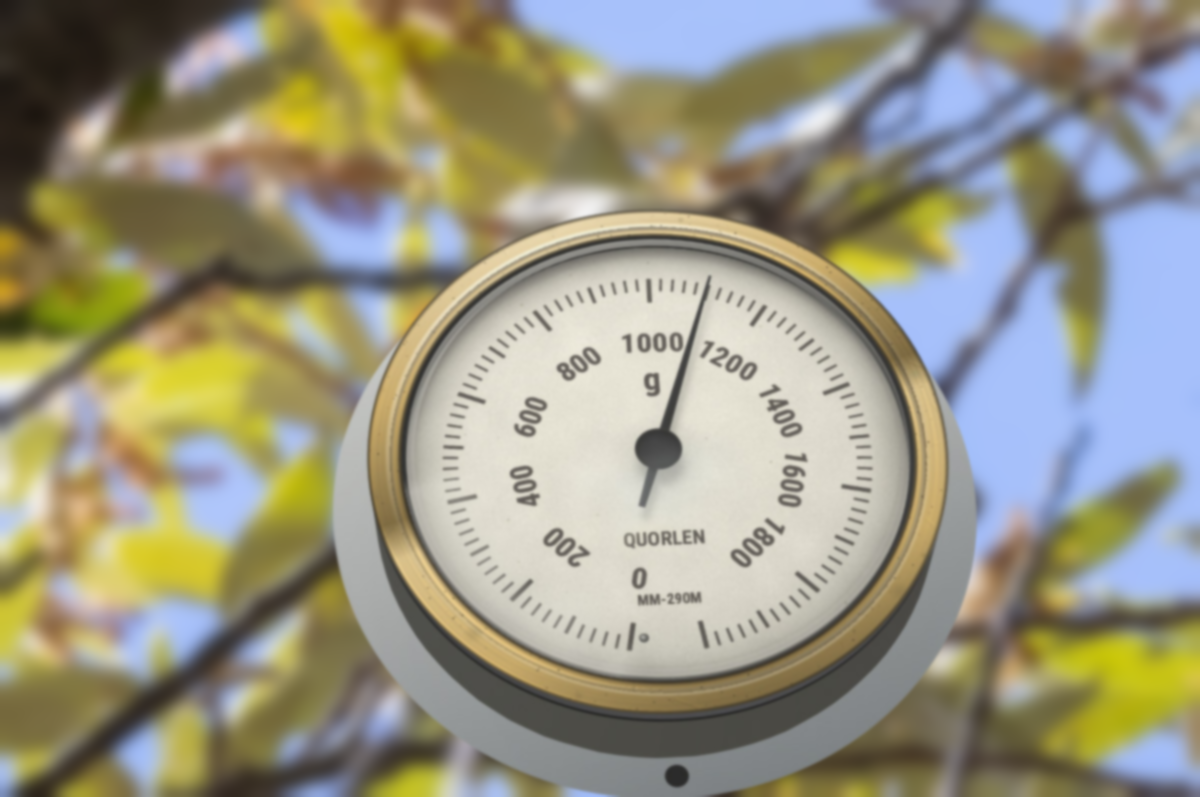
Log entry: 1100 (g)
